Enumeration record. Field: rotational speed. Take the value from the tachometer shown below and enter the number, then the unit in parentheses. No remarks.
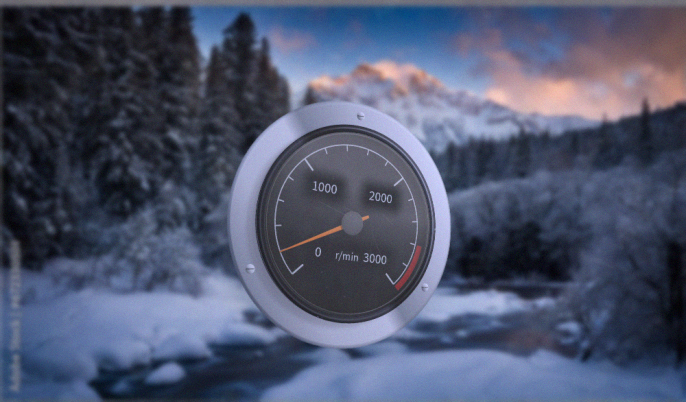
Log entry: 200 (rpm)
